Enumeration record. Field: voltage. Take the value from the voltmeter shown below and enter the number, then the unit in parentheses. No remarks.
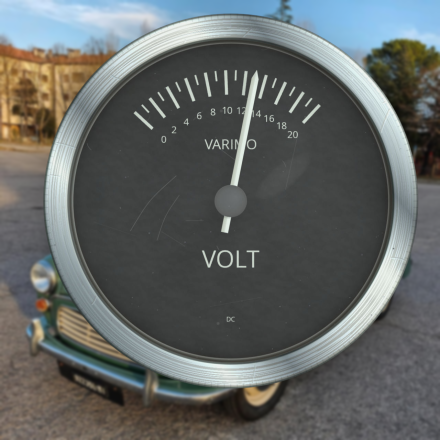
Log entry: 13 (V)
